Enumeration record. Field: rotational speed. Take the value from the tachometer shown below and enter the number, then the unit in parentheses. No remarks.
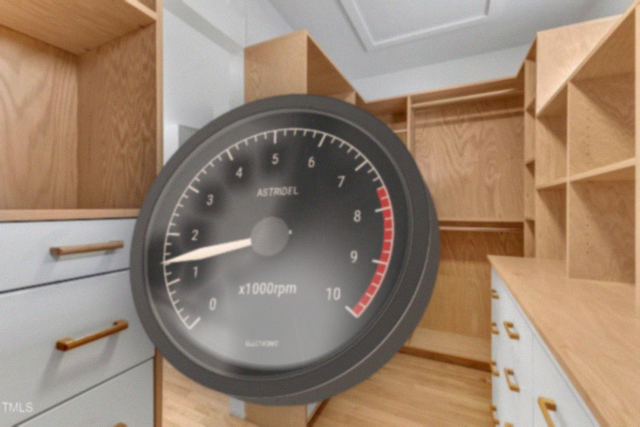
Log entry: 1400 (rpm)
